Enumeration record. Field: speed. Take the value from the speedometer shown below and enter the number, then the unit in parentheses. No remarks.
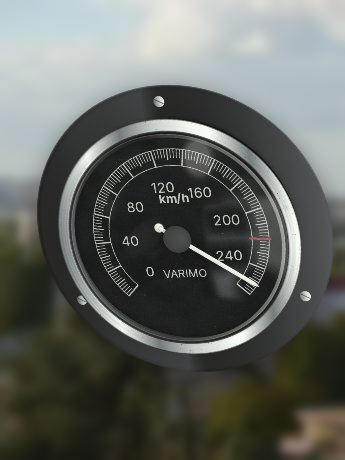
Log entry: 250 (km/h)
